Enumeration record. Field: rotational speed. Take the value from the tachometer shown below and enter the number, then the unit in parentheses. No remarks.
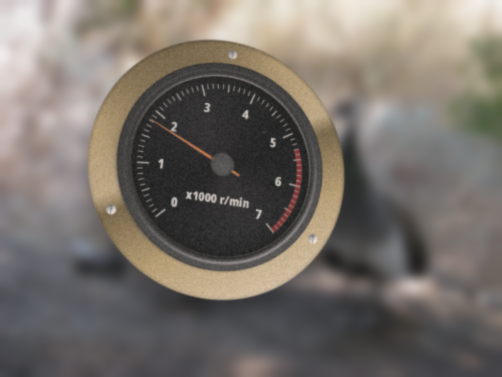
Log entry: 1800 (rpm)
